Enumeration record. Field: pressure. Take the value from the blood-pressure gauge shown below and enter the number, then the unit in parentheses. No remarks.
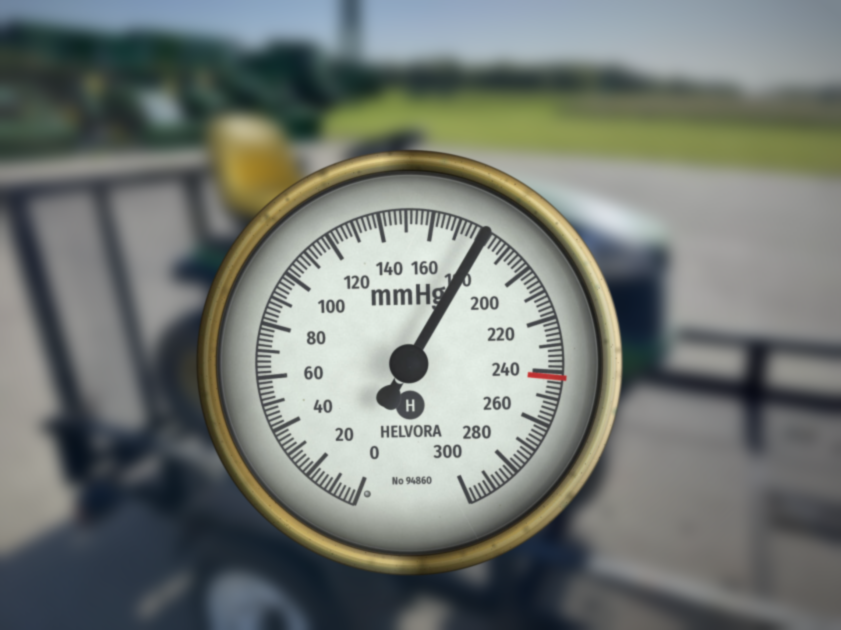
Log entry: 180 (mmHg)
